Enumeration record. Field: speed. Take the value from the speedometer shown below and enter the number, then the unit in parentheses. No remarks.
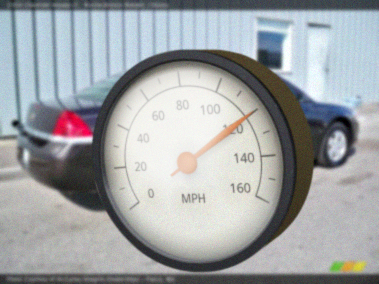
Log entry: 120 (mph)
